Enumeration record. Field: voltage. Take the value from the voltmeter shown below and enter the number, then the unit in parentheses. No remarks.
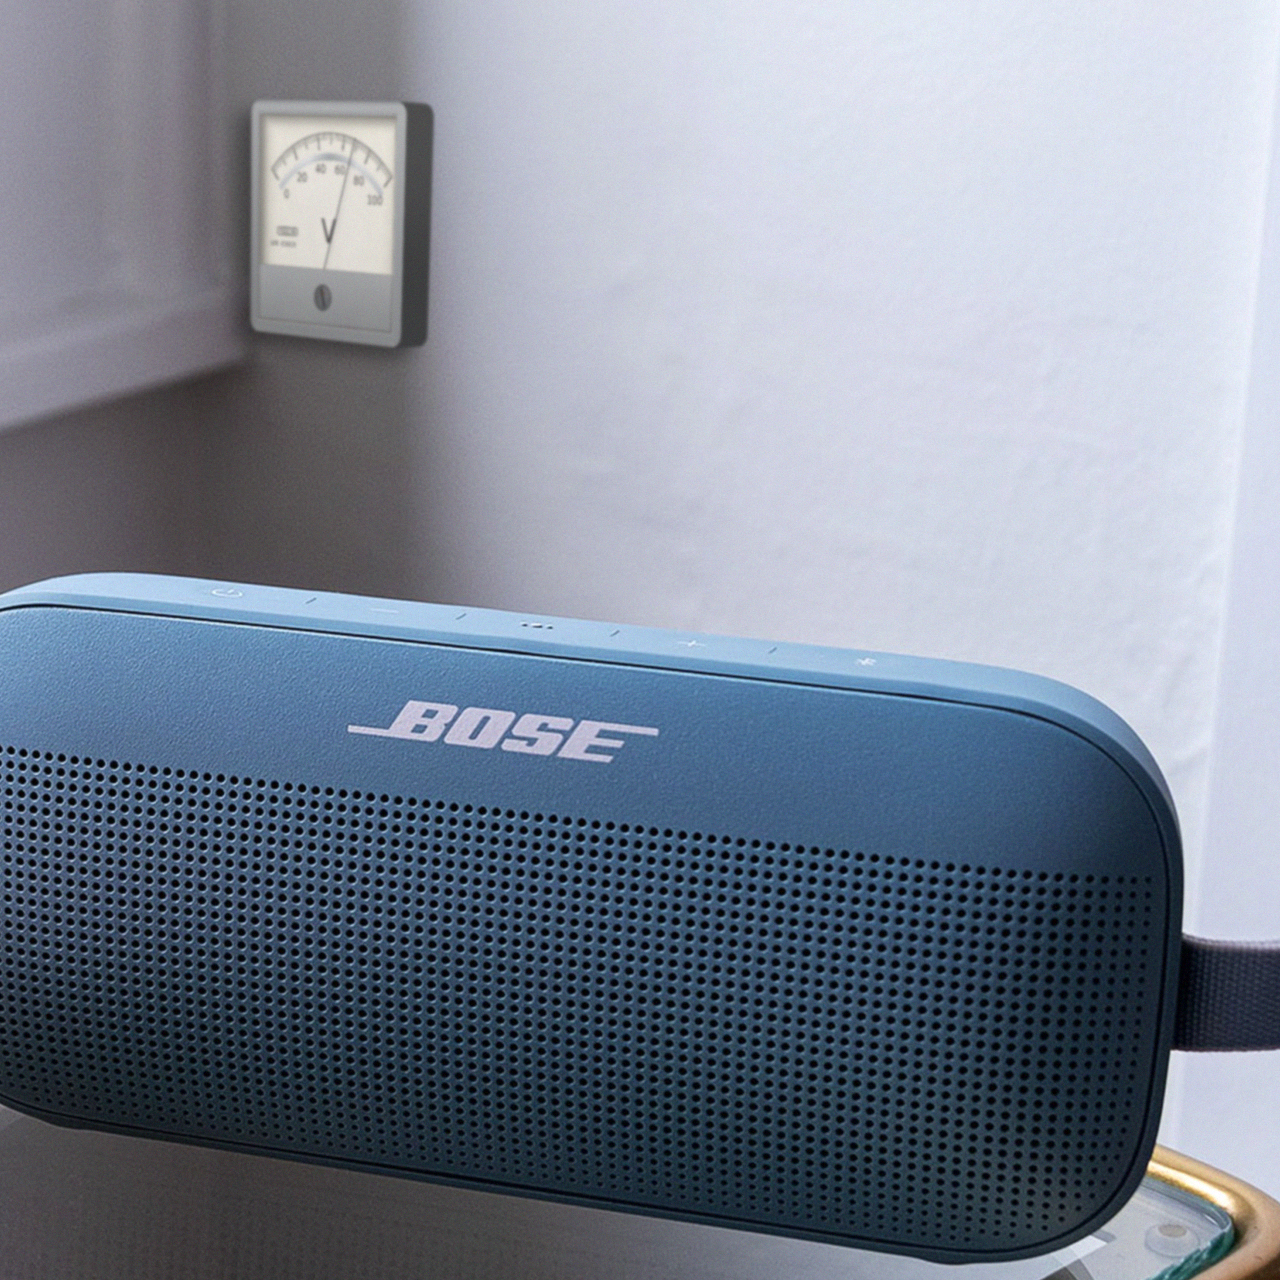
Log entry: 70 (V)
